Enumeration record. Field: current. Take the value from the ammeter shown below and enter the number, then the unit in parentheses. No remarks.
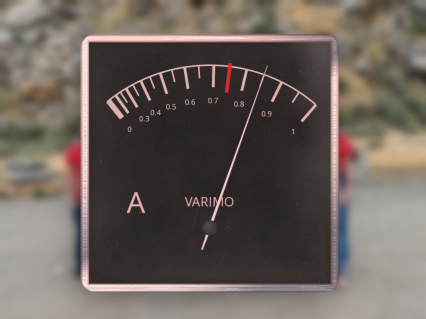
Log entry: 0.85 (A)
